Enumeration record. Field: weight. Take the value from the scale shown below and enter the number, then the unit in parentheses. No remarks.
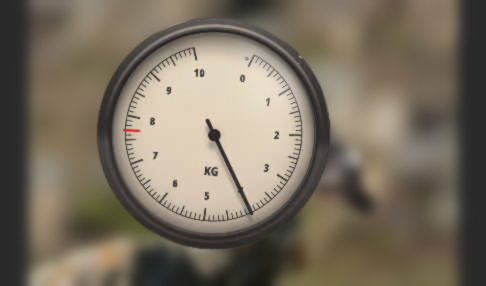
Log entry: 4 (kg)
